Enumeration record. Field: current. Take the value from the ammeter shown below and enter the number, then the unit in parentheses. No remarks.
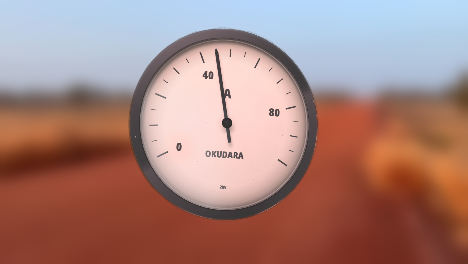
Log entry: 45 (A)
